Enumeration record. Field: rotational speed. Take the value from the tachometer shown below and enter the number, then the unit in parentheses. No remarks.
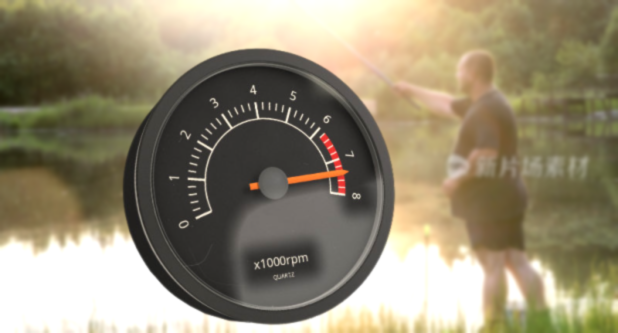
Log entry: 7400 (rpm)
